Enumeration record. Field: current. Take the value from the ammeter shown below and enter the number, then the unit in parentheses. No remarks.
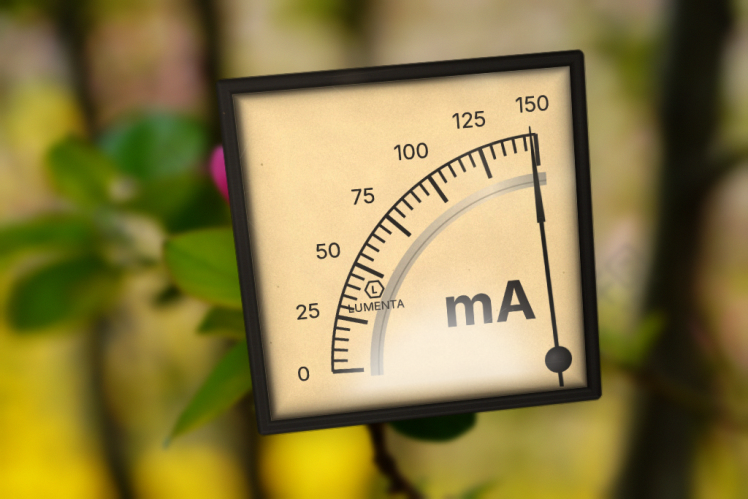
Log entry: 147.5 (mA)
